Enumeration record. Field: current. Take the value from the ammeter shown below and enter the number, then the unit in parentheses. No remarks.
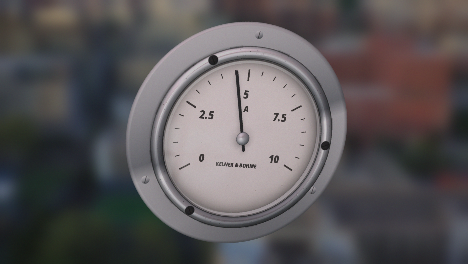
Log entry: 4.5 (A)
